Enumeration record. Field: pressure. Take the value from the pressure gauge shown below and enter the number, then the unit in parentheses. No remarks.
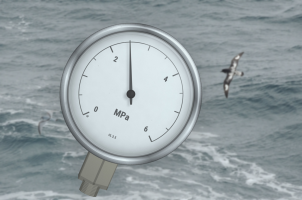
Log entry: 2.5 (MPa)
